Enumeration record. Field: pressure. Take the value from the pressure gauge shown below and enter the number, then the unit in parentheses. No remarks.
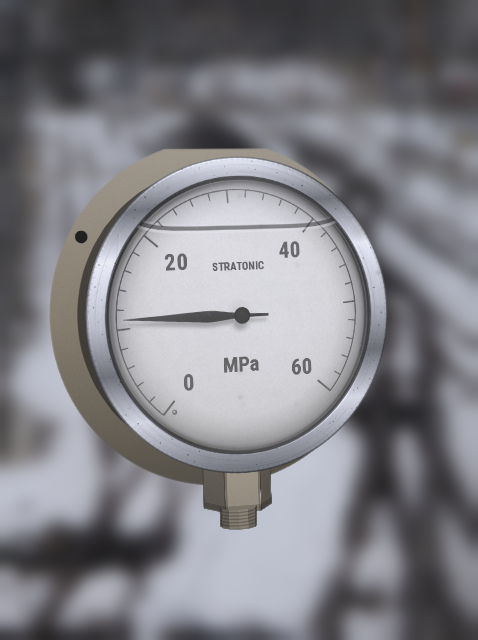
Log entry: 11 (MPa)
